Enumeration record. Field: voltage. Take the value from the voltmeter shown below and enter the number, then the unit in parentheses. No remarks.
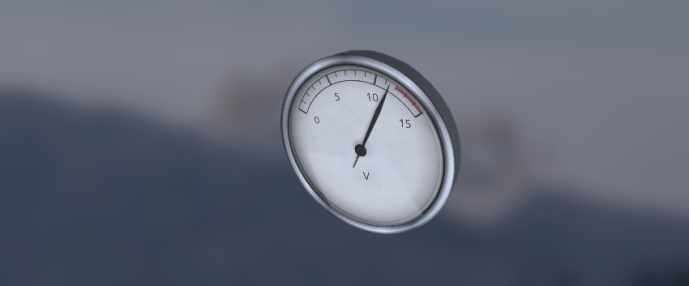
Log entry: 11.5 (V)
